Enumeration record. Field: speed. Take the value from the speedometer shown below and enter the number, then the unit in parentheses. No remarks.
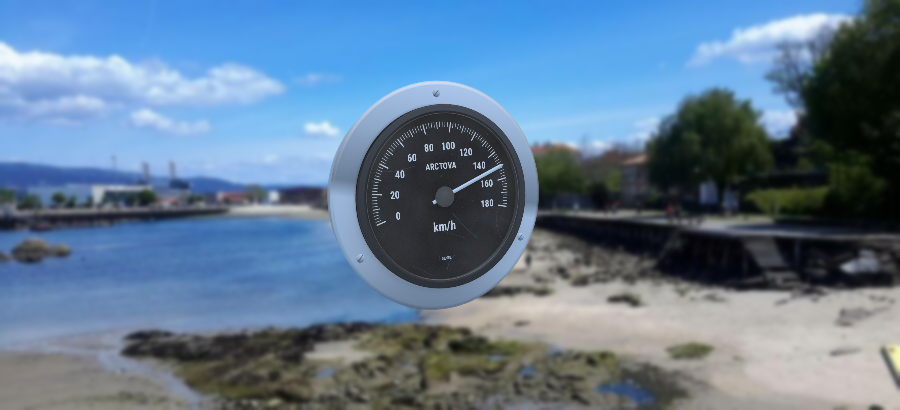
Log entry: 150 (km/h)
